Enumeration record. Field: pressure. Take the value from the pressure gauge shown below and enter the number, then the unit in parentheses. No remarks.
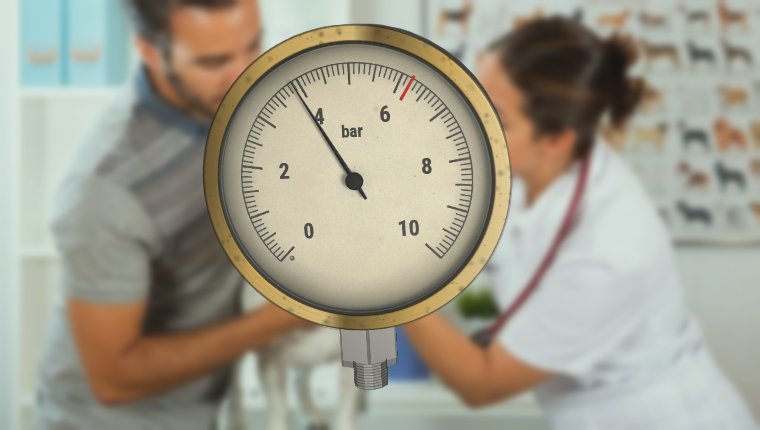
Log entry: 3.9 (bar)
